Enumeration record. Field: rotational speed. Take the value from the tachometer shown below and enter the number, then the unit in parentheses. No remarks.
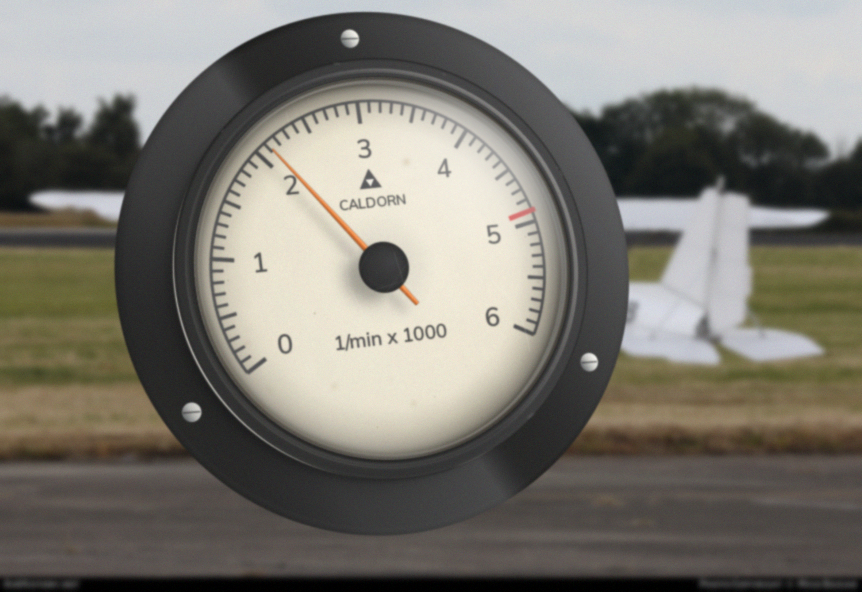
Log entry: 2100 (rpm)
